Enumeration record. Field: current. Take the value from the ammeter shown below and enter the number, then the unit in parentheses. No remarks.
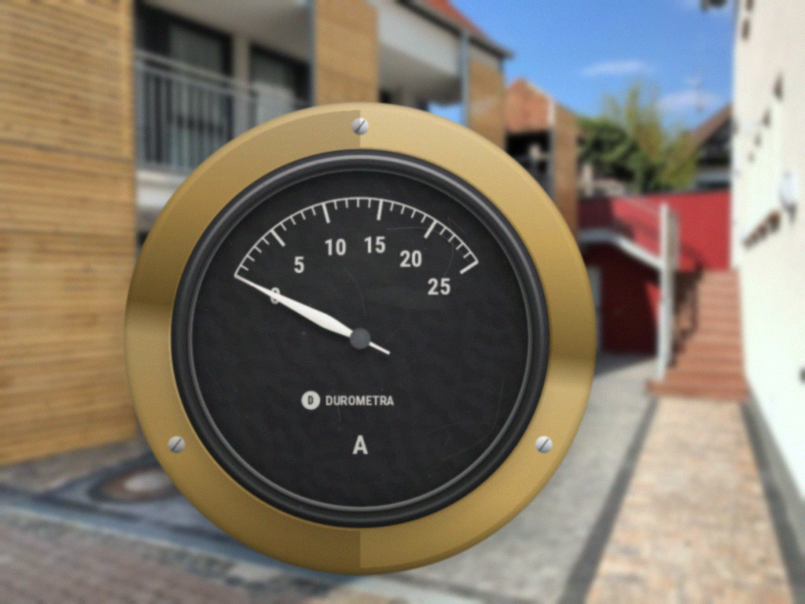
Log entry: 0 (A)
